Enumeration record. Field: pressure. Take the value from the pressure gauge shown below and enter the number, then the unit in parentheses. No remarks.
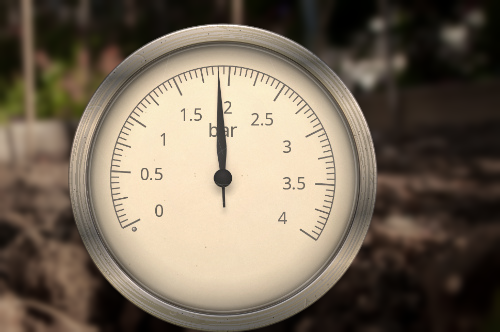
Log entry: 1.9 (bar)
